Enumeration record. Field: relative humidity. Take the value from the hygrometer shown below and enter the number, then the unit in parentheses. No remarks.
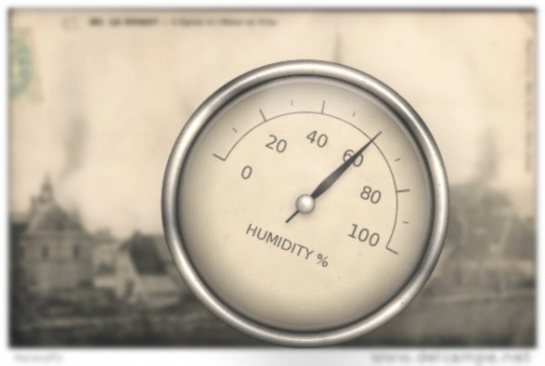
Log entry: 60 (%)
